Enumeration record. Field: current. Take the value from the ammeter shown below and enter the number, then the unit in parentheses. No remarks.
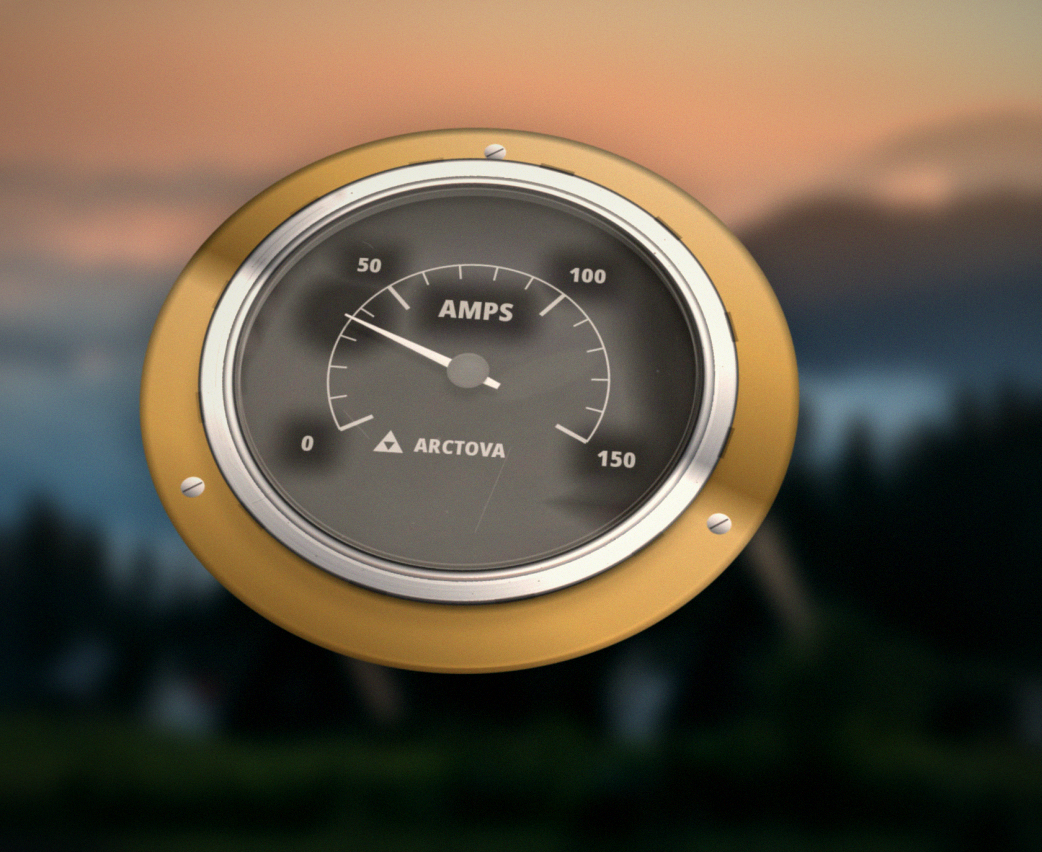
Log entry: 35 (A)
